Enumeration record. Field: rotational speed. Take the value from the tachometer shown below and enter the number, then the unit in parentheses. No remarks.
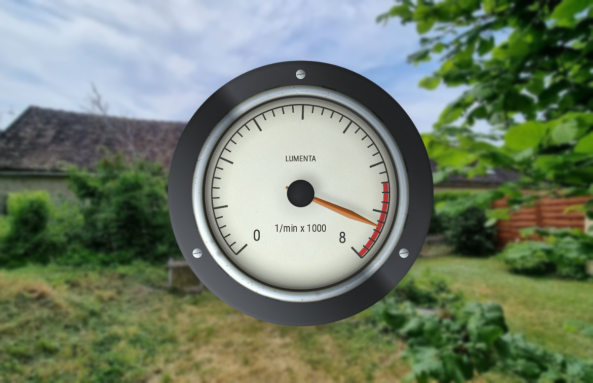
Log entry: 7300 (rpm)
